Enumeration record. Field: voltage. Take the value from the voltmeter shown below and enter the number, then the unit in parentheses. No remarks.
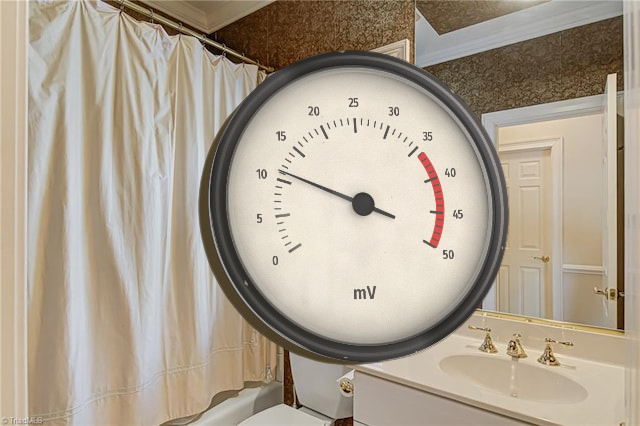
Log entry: 11 (mV)
